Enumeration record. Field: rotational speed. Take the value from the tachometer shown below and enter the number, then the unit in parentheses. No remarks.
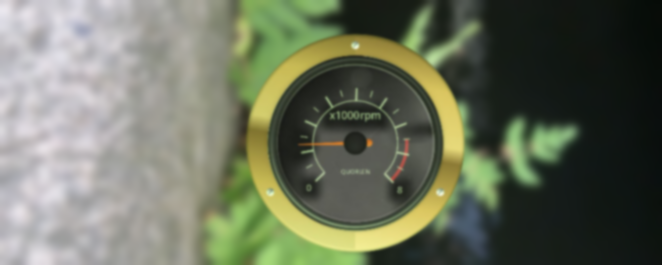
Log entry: 1250 (rpm)
